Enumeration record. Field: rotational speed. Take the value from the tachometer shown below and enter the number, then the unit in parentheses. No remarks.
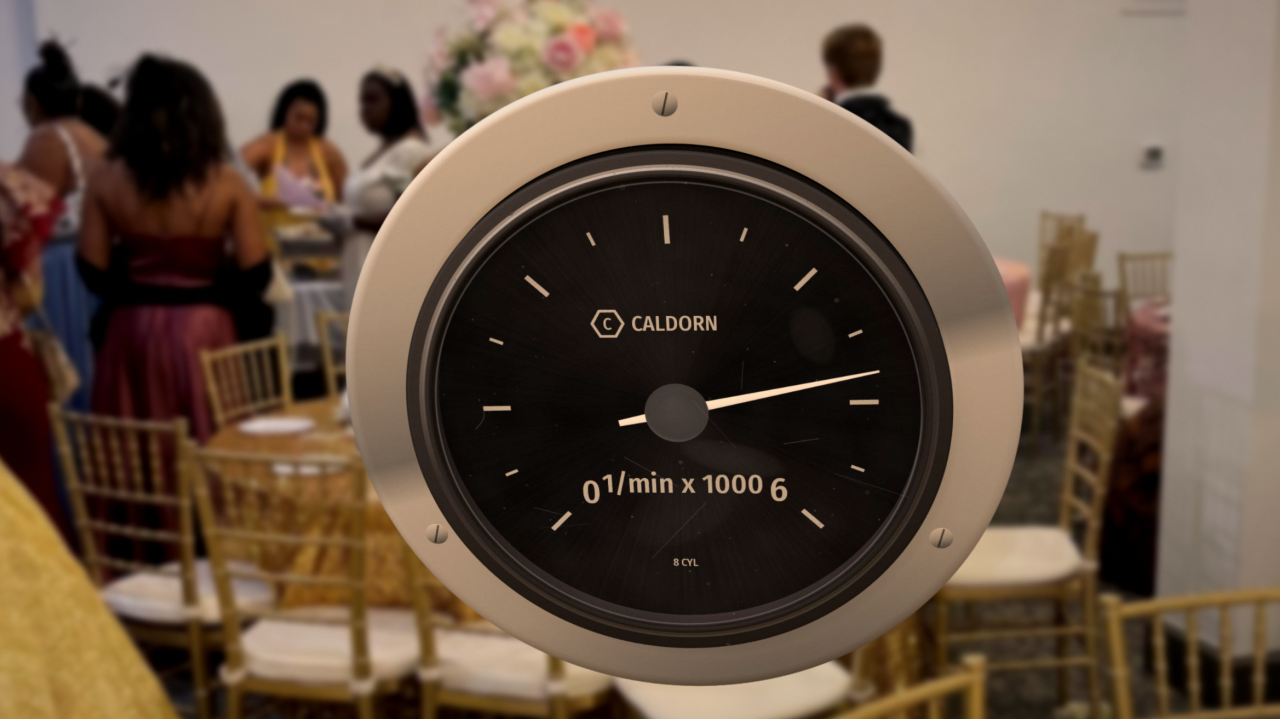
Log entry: 4750 (rpm)
